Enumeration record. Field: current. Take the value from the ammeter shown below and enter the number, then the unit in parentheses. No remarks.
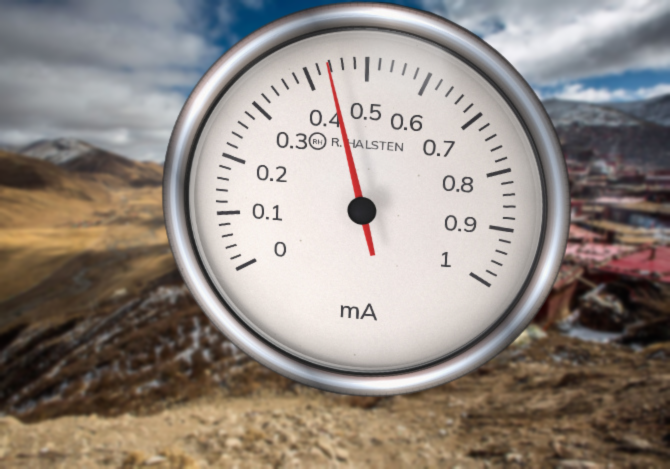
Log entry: 0.44 (mA)
